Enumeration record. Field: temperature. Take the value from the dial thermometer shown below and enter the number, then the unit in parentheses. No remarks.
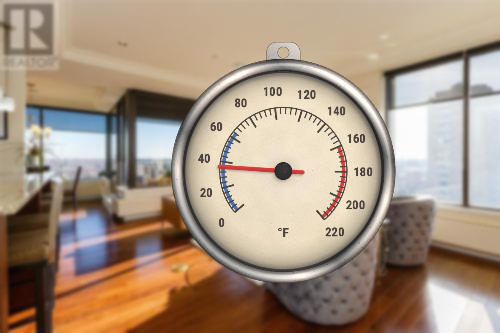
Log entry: 36 (°F)
